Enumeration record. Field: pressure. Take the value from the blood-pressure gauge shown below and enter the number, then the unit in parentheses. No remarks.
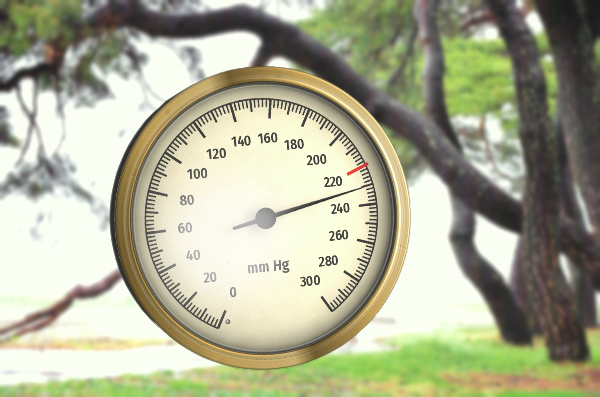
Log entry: 230 (mmHg)
